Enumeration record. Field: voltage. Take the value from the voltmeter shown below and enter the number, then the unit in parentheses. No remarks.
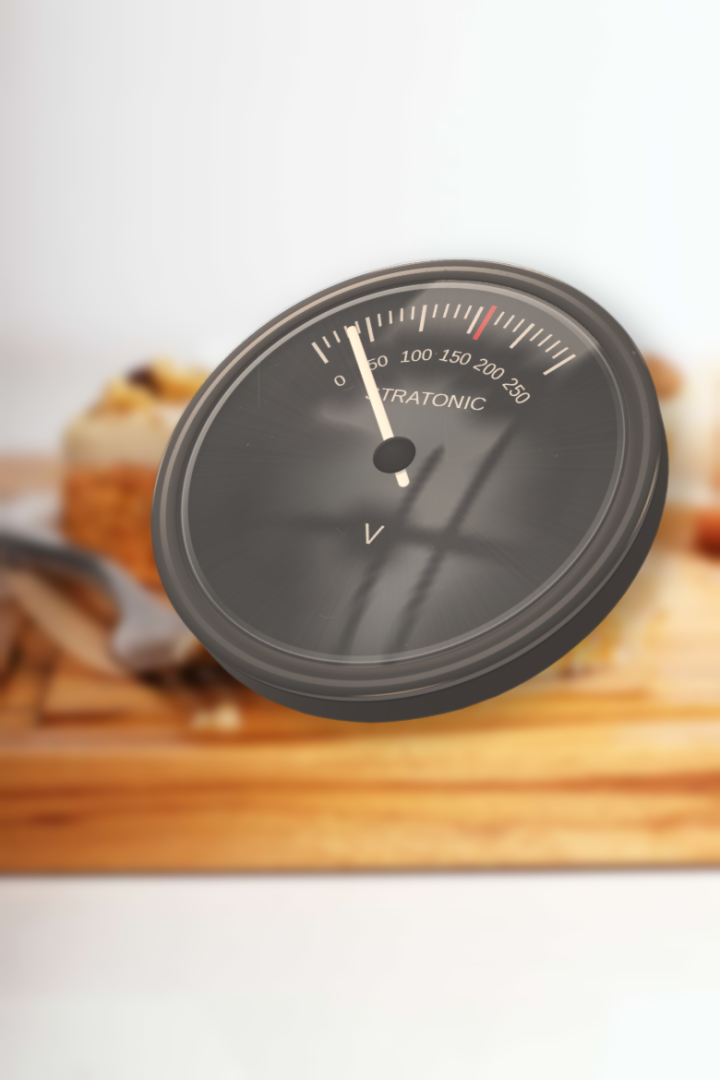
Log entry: 35 (V)
